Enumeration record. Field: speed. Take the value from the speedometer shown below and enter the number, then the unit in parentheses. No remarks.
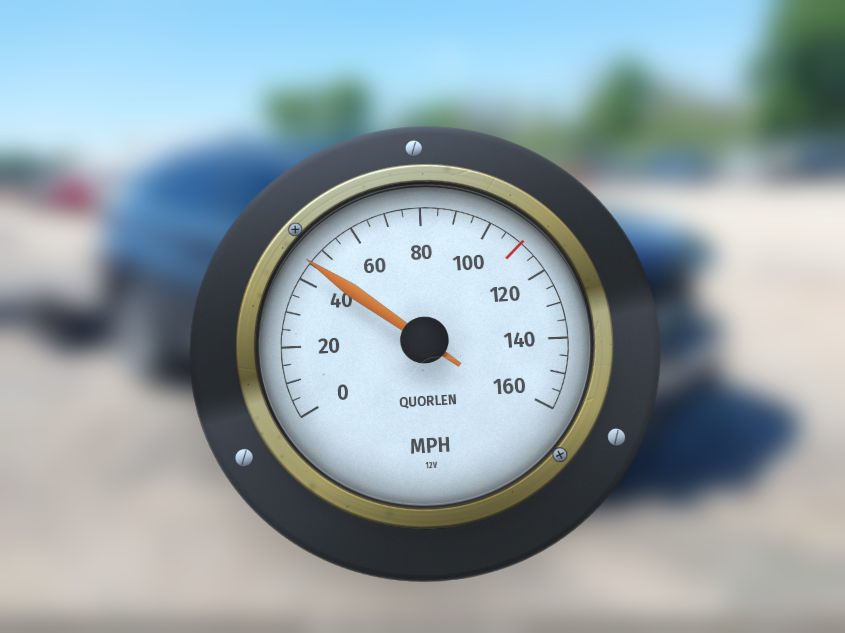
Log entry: 45 (mph)
